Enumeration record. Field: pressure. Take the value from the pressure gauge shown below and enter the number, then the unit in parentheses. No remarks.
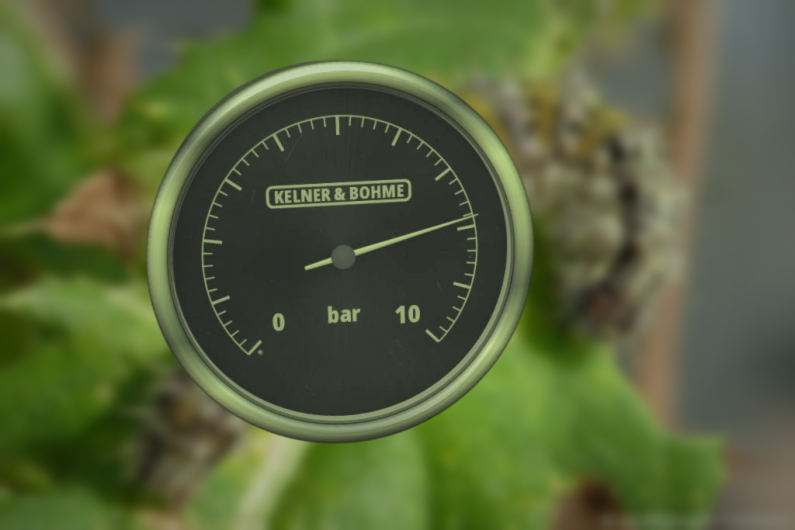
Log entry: 7.8 (bar)
